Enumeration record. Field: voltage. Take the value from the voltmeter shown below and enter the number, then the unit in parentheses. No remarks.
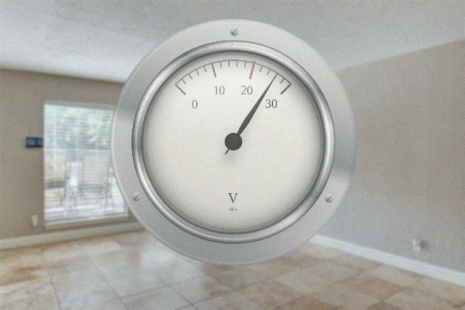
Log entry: 26 (V)
